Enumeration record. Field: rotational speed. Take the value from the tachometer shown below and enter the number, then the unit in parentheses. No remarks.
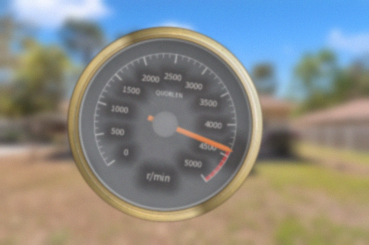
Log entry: 4400 (rpm)
